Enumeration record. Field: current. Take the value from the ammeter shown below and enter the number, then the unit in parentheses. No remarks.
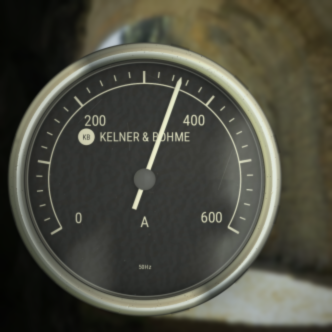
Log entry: 350 (A)
